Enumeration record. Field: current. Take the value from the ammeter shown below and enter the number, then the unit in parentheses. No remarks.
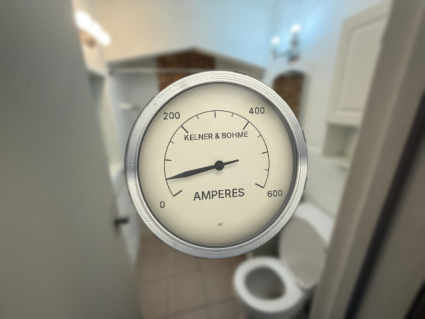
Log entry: 50 (A)
